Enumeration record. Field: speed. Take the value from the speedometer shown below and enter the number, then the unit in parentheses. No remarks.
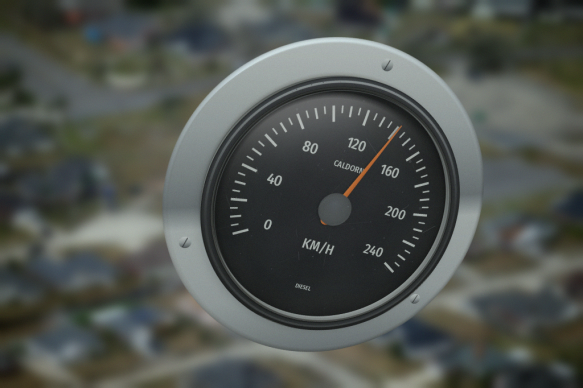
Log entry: 140 (km/h)
